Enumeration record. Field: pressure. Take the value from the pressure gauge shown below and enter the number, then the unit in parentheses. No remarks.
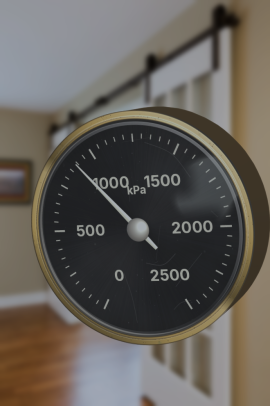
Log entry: 900 (kPa)
